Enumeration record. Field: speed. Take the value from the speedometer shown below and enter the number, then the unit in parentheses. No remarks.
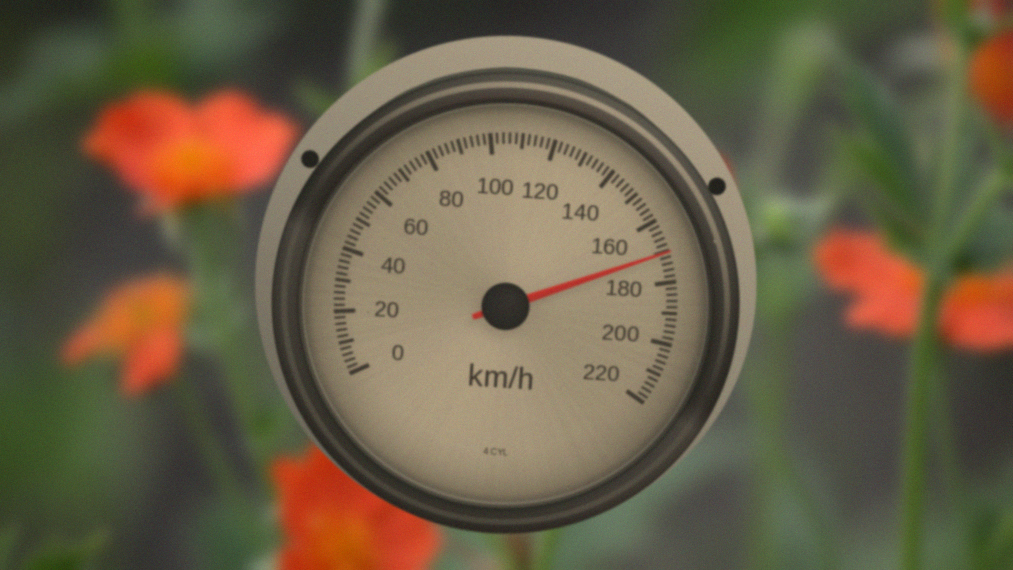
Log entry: 170 (km/h)
